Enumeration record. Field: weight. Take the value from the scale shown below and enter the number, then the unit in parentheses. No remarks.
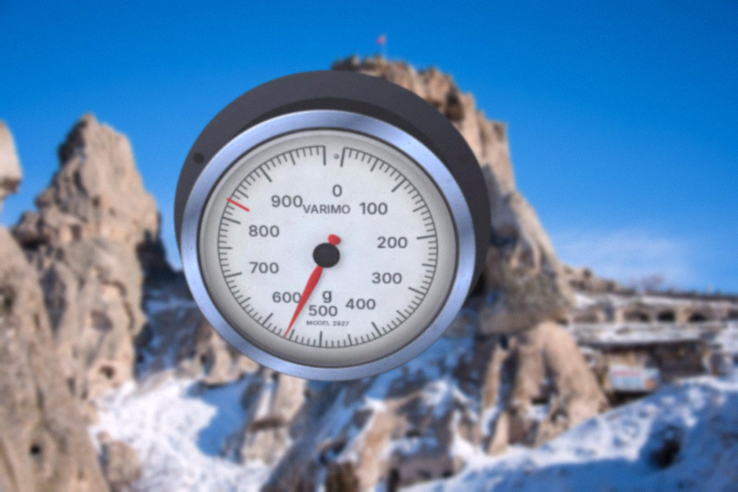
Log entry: 560 (g)
